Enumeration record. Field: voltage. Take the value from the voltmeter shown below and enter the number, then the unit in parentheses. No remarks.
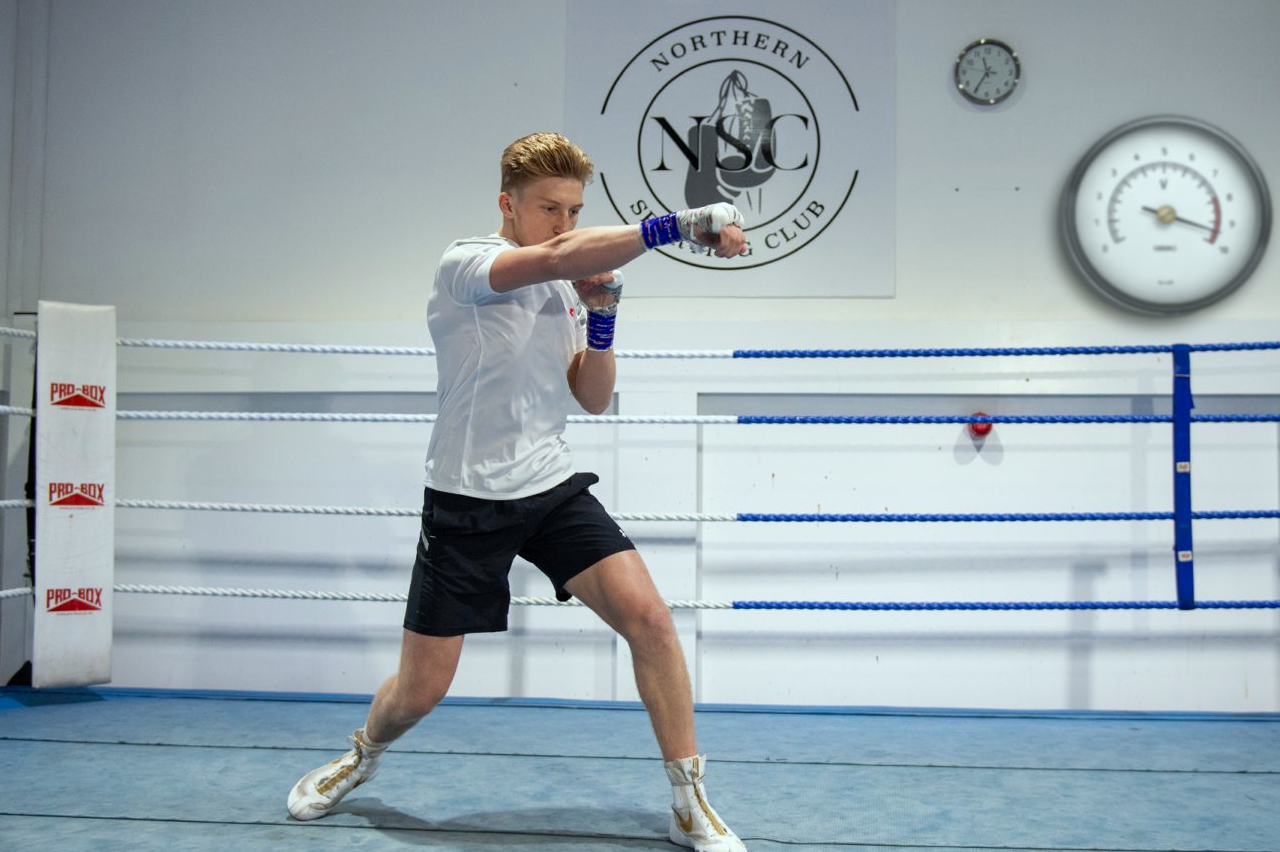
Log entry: 9.5 (V)
